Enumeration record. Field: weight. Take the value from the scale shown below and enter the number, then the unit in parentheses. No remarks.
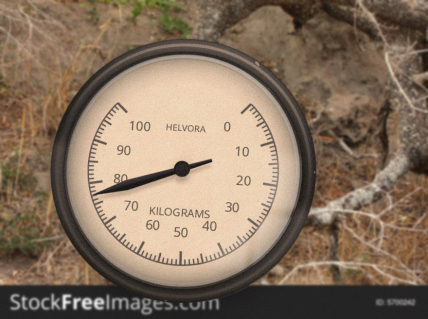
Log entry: 77 (kg)
